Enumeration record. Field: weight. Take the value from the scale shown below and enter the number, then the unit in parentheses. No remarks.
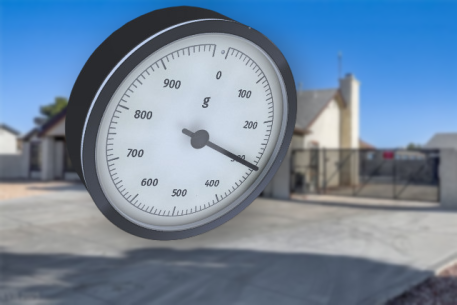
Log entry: 300 (g)
